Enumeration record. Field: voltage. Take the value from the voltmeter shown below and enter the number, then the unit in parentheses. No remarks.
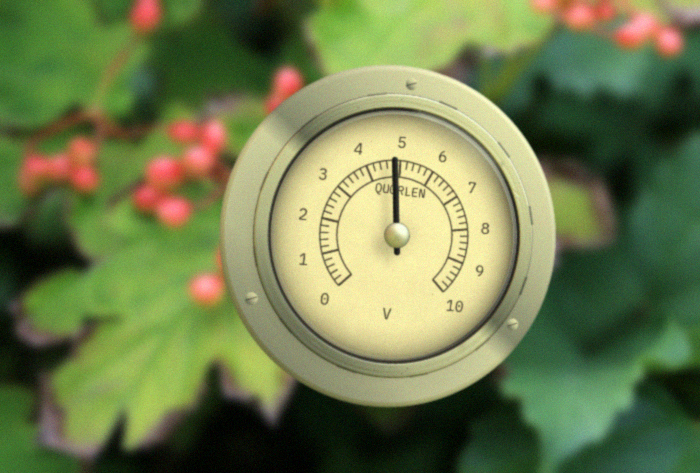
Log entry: 4.8 (V)
